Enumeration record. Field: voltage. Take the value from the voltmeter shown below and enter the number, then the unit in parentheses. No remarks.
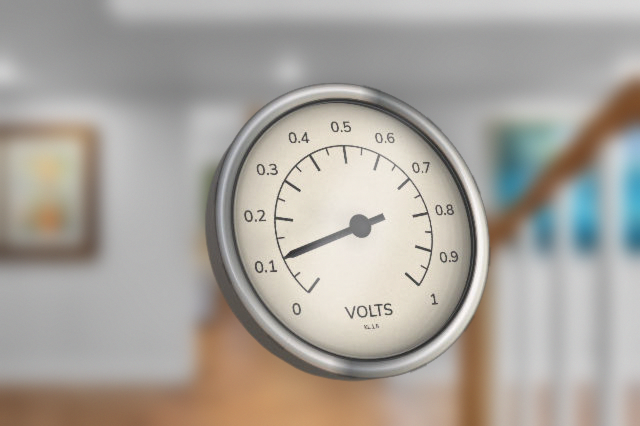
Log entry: 0.1 (V)
